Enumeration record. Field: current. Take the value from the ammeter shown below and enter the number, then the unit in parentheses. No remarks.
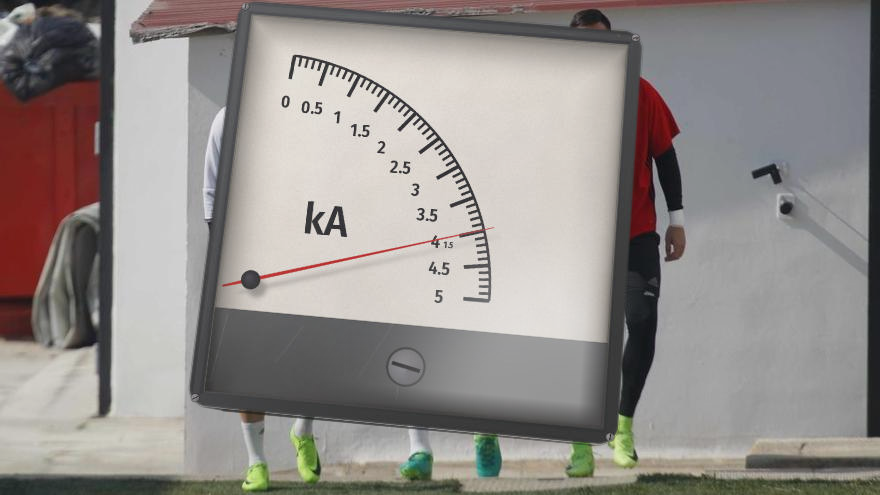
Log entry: 4 (kA)
